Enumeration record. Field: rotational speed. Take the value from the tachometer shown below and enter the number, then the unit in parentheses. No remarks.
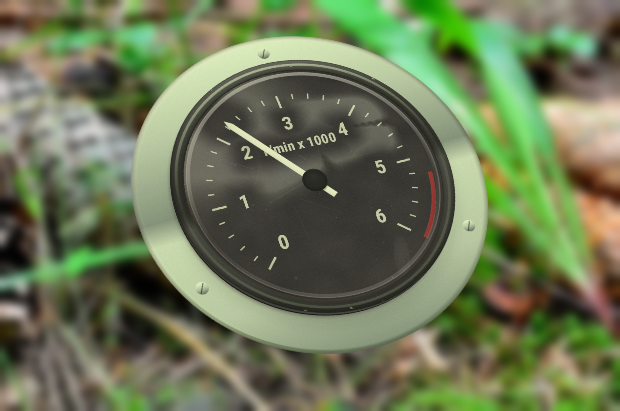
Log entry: 2200 (rpm)
